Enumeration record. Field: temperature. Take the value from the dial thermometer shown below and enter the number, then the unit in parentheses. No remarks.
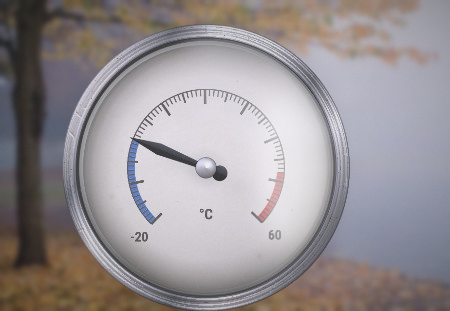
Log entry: 0 (°C)
